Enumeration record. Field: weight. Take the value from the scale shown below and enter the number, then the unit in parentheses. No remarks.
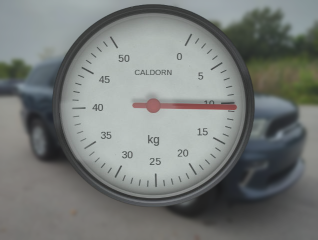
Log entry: 10.5 (kg)
